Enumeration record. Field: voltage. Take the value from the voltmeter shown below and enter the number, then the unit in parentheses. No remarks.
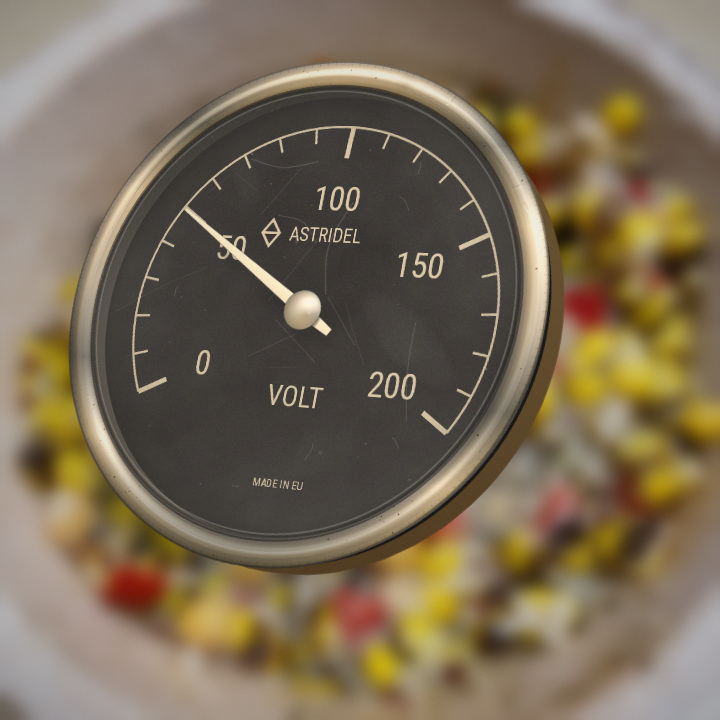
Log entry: 50 (V)
